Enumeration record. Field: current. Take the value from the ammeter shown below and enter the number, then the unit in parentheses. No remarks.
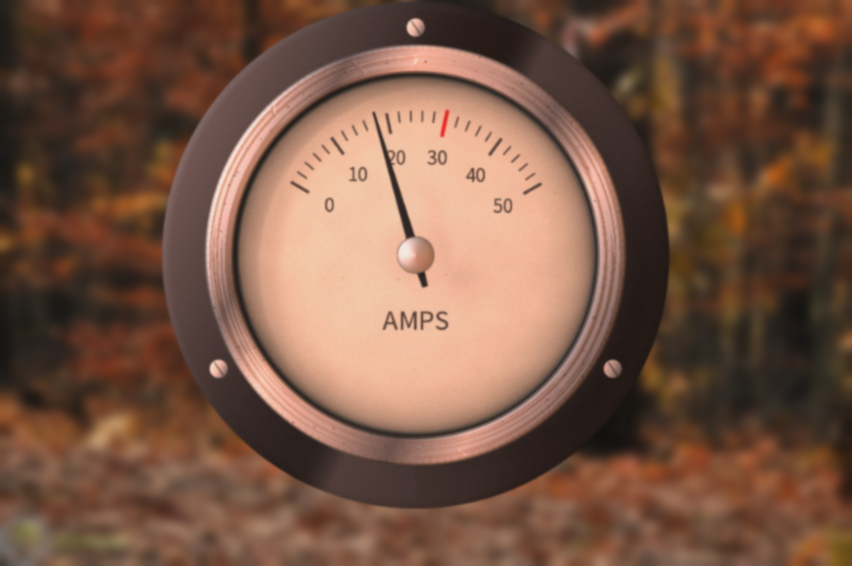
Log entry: 18 (A)
